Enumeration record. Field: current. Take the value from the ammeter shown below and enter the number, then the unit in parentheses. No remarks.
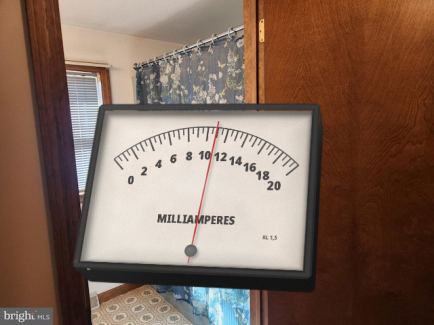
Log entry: 11 (mA)
